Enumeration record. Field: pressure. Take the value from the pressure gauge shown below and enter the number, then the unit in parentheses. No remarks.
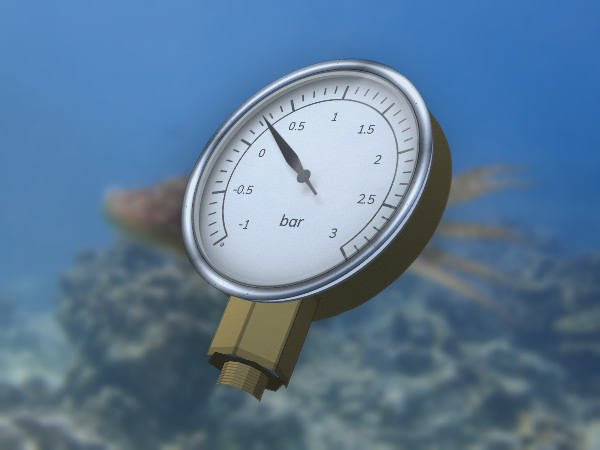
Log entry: 0.25 (bar)
